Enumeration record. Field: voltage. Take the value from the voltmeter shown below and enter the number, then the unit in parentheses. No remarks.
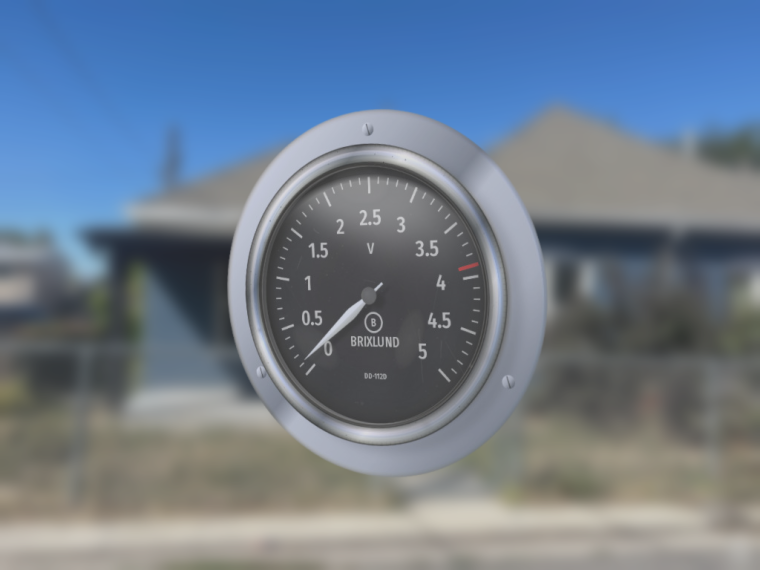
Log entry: 0.1 (V)
